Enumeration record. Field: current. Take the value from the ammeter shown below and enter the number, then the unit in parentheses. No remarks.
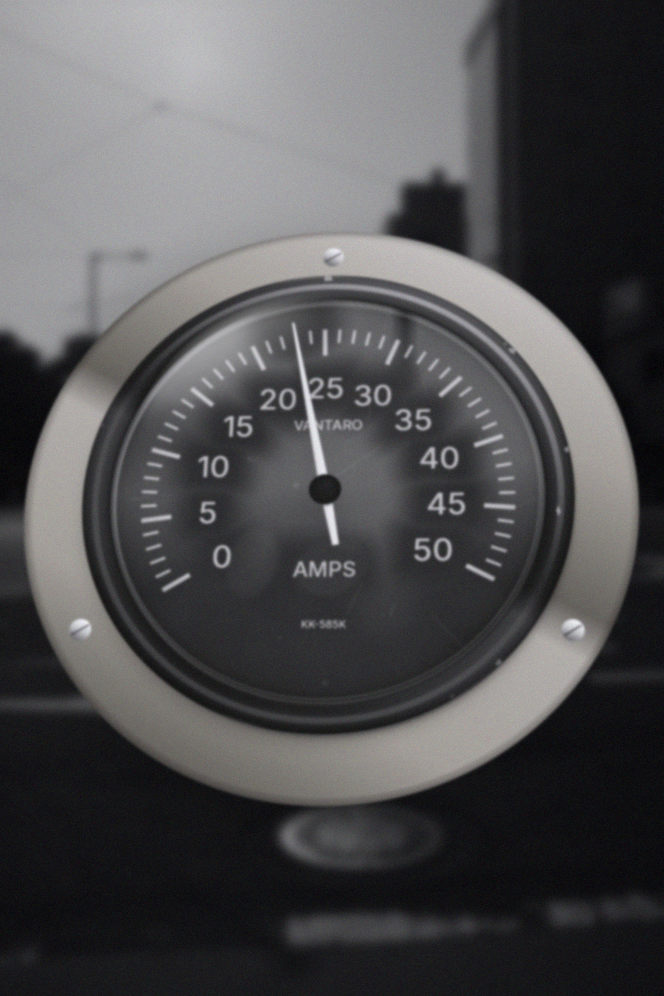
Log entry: 23 (A)
